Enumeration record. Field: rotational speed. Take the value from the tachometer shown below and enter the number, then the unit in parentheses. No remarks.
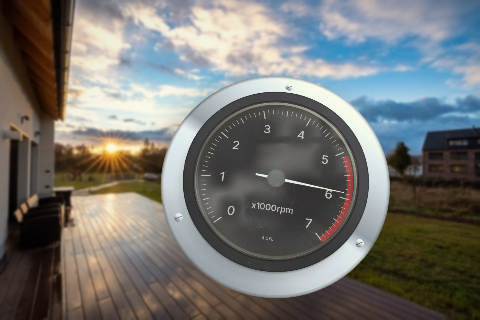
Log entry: 5900 (rpm)
